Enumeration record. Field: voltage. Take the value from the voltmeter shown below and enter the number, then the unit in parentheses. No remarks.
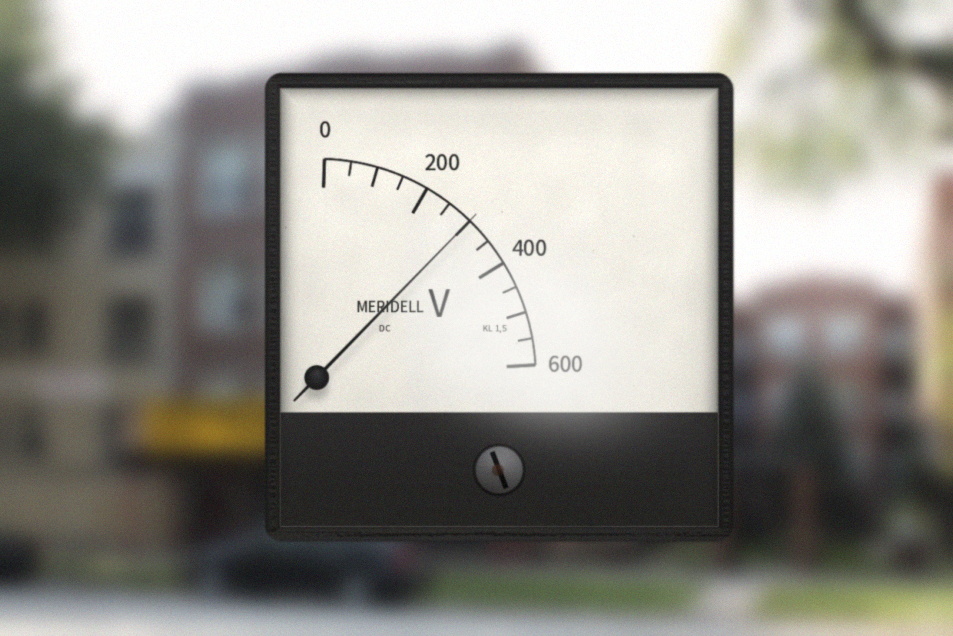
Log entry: 300 (V)
